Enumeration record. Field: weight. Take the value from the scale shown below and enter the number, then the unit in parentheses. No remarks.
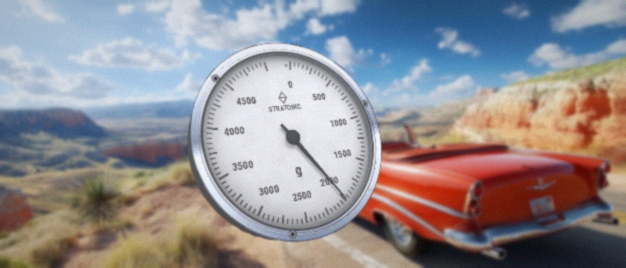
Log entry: 2000 (g)
